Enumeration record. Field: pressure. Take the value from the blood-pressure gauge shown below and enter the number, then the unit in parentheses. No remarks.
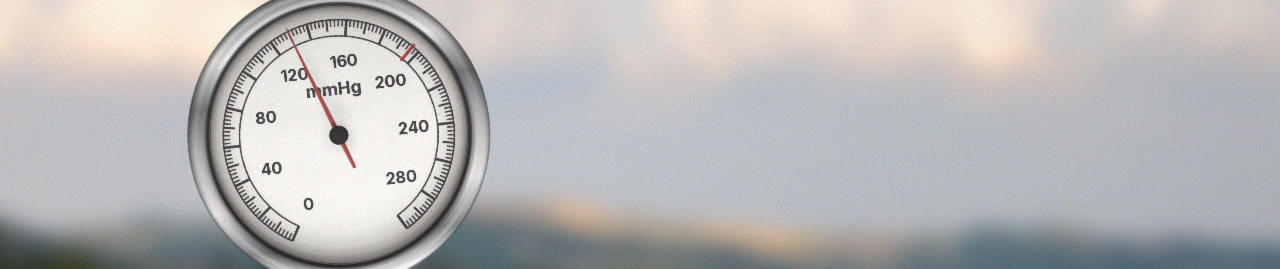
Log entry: 130 (mmHg)
